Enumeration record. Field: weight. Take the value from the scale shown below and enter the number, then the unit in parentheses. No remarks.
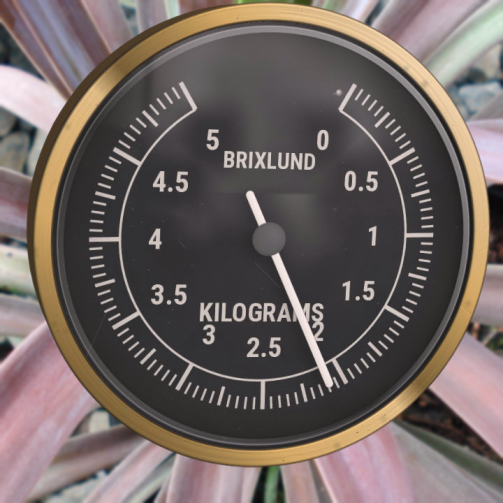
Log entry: 2.1 (kg)
